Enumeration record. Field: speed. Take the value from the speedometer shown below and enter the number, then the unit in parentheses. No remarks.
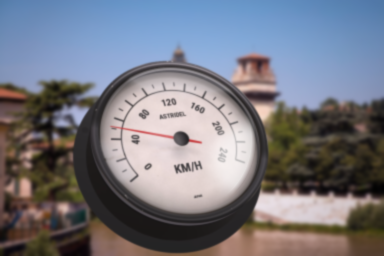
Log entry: 50 (km/h)
